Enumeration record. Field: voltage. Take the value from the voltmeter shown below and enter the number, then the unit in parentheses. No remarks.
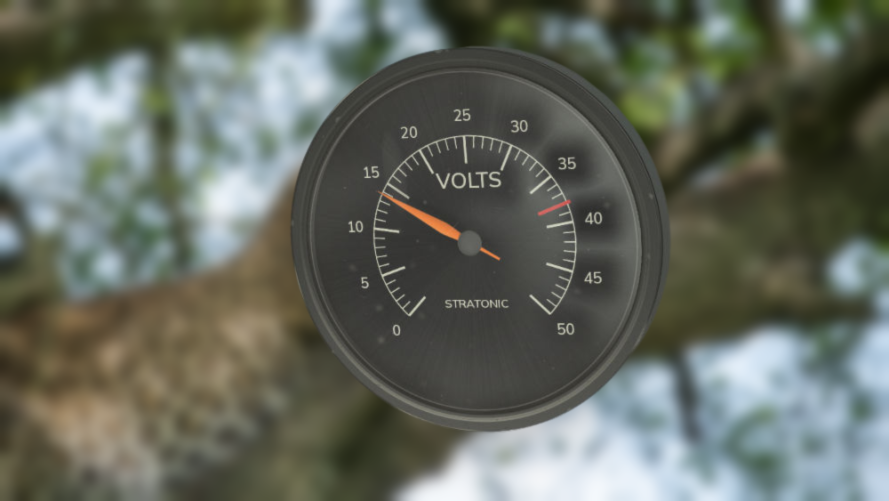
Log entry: 14 (V)
